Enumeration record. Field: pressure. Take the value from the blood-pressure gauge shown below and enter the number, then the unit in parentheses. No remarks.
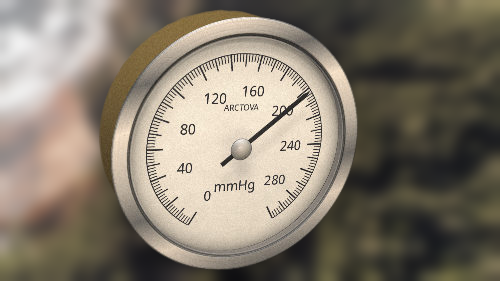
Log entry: 200 (mmHg)
